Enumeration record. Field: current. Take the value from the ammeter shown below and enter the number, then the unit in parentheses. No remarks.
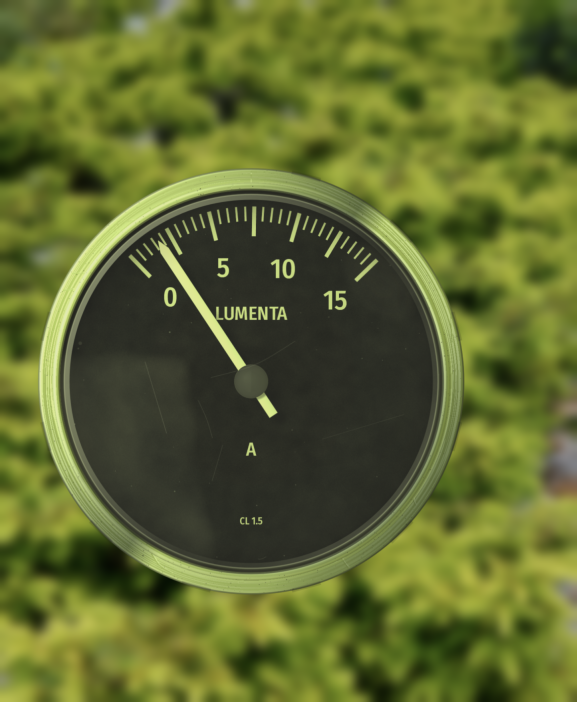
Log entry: 1.75 (A)
